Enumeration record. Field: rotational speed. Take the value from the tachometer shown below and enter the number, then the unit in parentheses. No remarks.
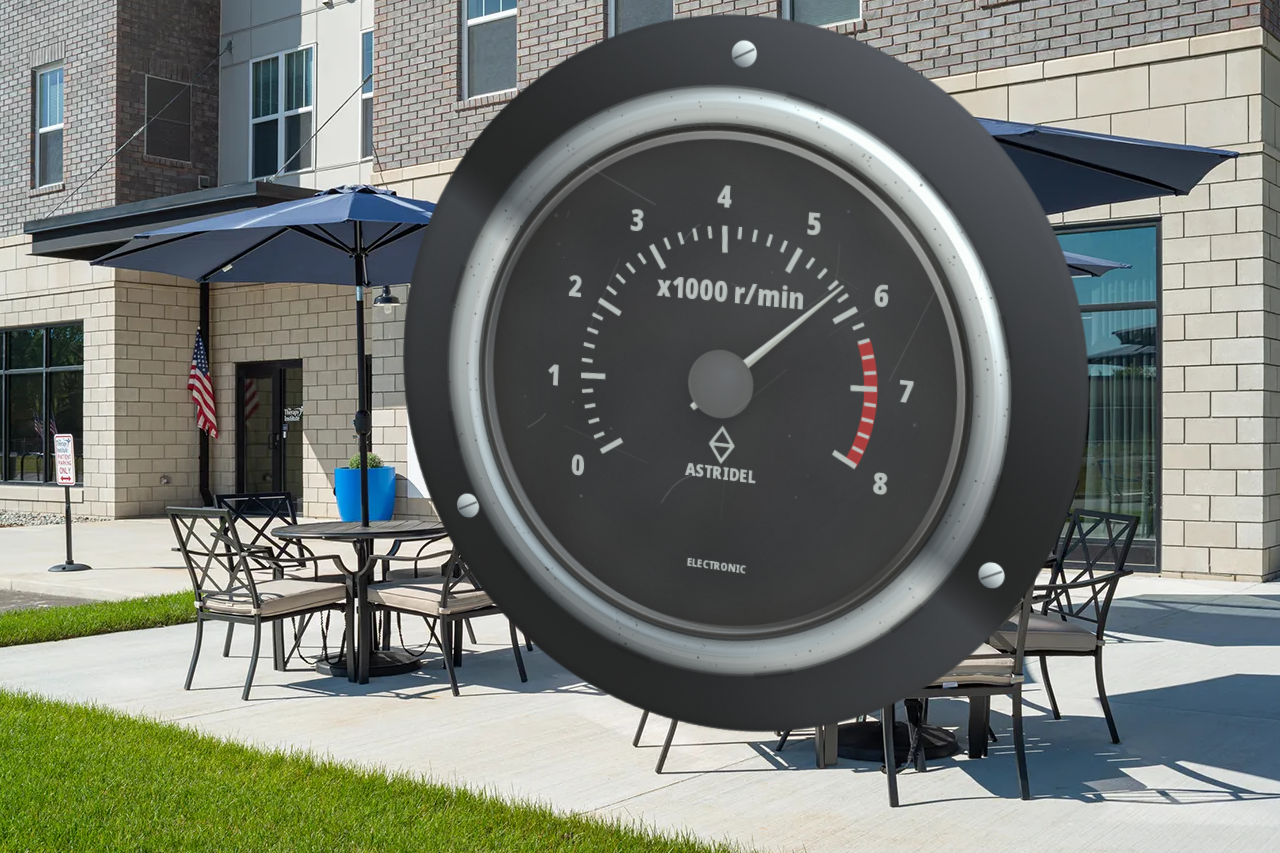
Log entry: 5700 (rpm)
